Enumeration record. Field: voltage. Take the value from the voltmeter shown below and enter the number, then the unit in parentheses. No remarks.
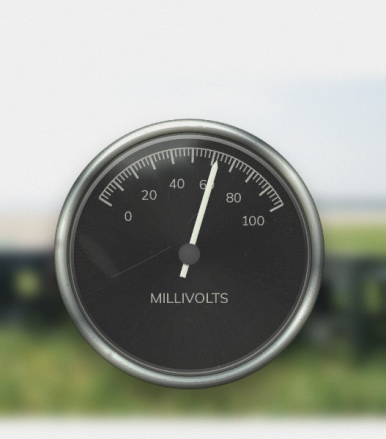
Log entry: 62 (mV)
